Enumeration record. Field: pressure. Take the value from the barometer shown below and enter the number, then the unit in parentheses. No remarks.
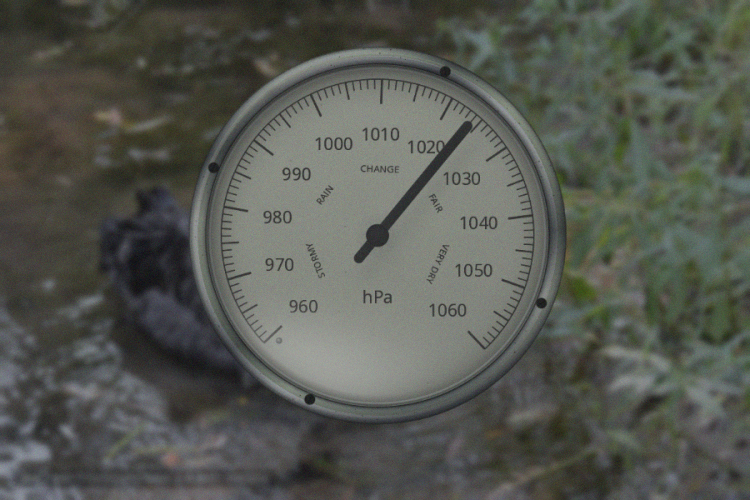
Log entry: 1024 (hPa)
